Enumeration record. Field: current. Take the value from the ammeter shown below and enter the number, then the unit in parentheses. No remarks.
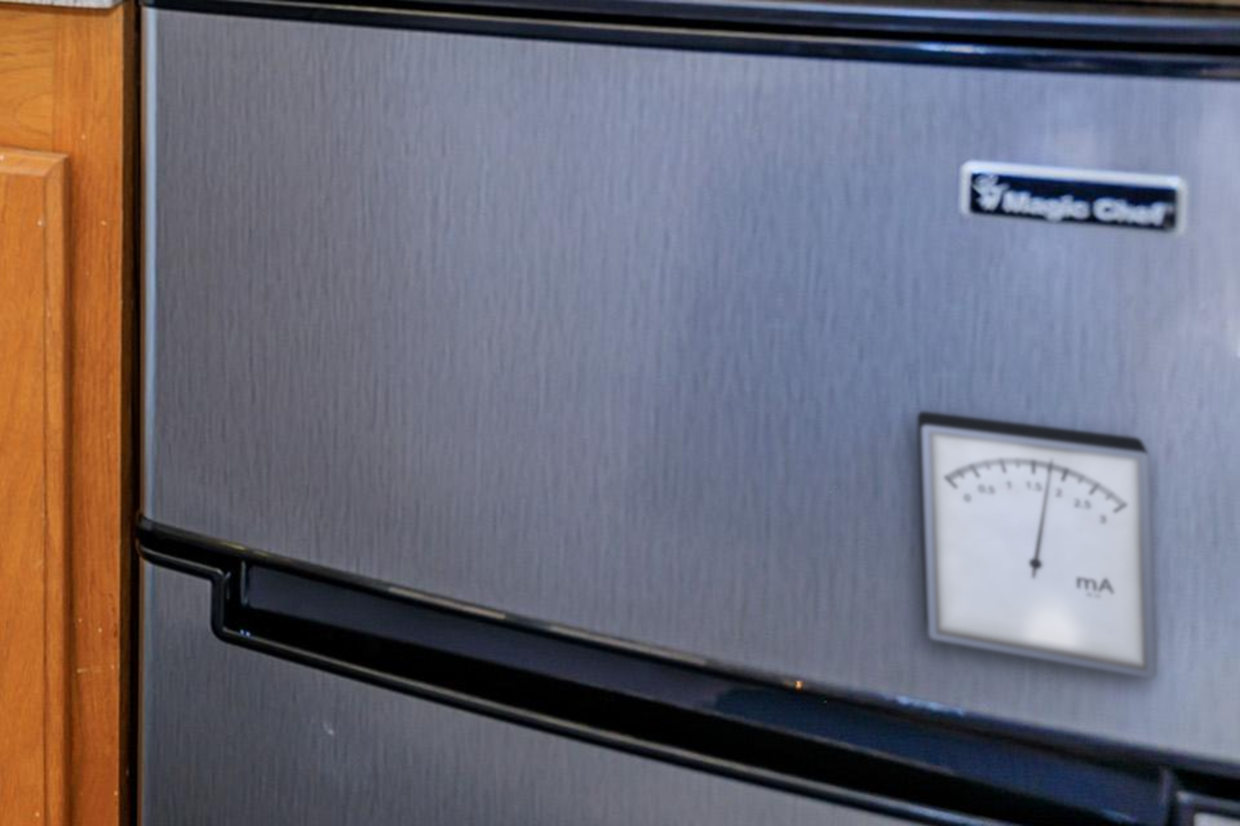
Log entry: 1.75 (mA)
